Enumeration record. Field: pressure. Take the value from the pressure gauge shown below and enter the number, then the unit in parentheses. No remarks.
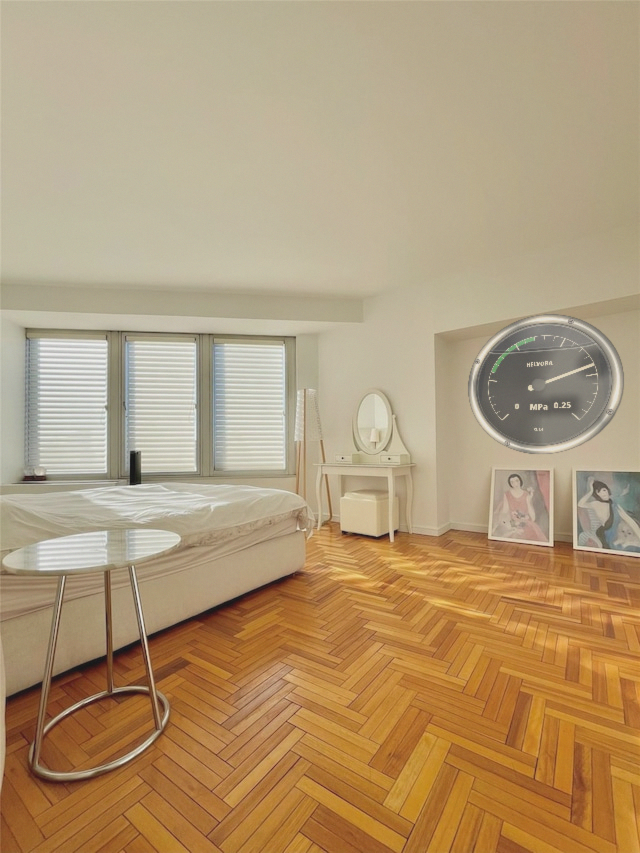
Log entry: 0.19 (MPa)
